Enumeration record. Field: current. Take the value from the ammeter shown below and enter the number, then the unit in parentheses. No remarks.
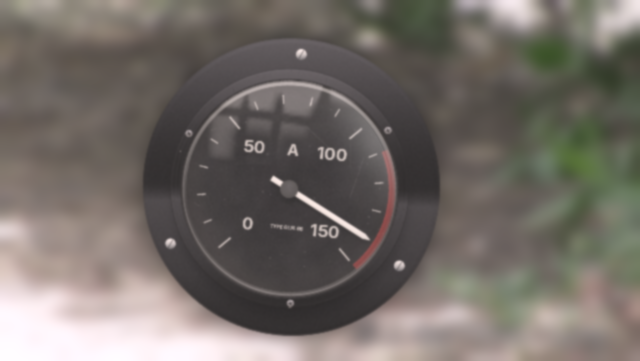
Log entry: 140 (A)
